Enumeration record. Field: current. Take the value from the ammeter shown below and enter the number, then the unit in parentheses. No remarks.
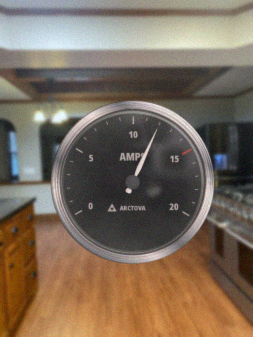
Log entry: 12 (A)
